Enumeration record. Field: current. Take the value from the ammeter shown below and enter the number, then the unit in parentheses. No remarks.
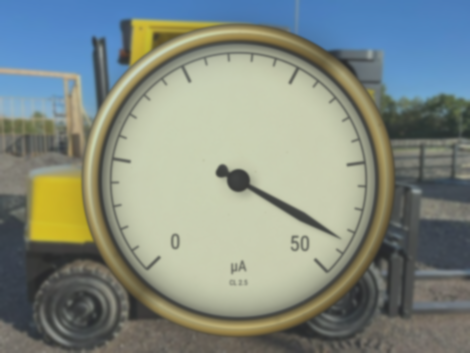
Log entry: 47 (µA)
